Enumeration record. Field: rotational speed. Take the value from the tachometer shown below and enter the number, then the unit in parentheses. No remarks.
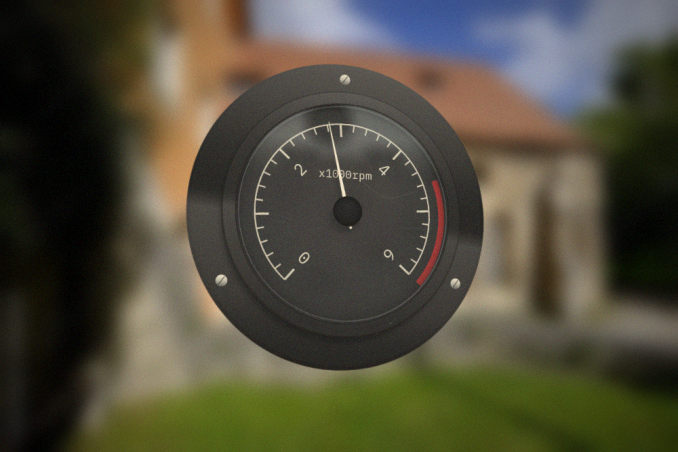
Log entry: 2800 (rpm)
